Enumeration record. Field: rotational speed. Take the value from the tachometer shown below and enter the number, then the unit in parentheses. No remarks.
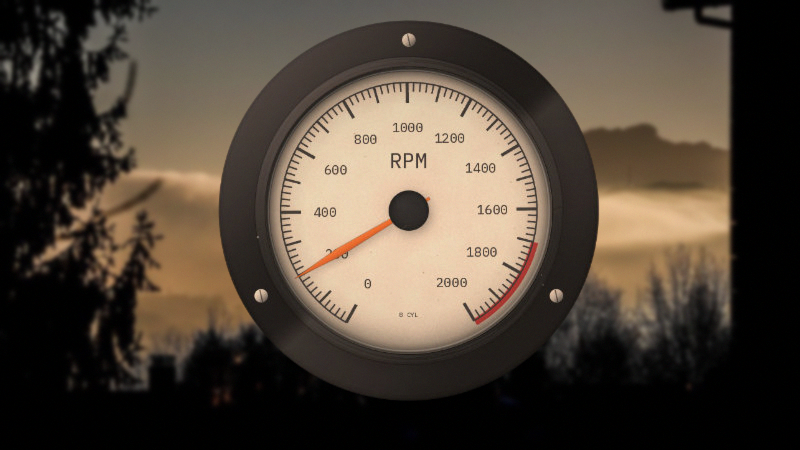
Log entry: 200 (rpm)
